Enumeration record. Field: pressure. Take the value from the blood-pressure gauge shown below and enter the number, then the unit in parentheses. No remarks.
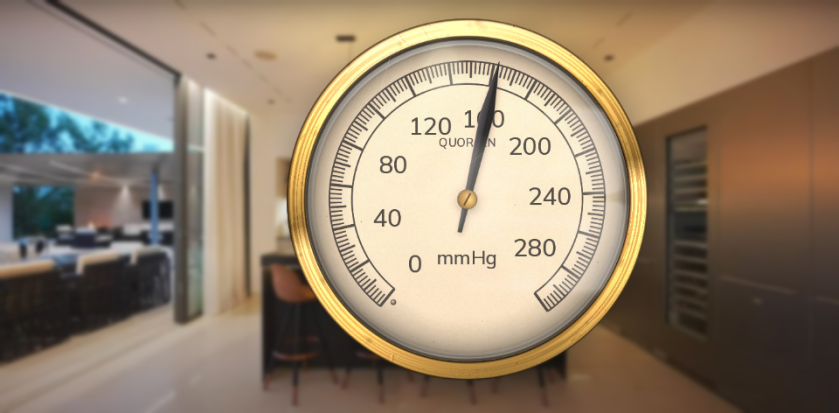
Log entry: 162 (mmHg)
